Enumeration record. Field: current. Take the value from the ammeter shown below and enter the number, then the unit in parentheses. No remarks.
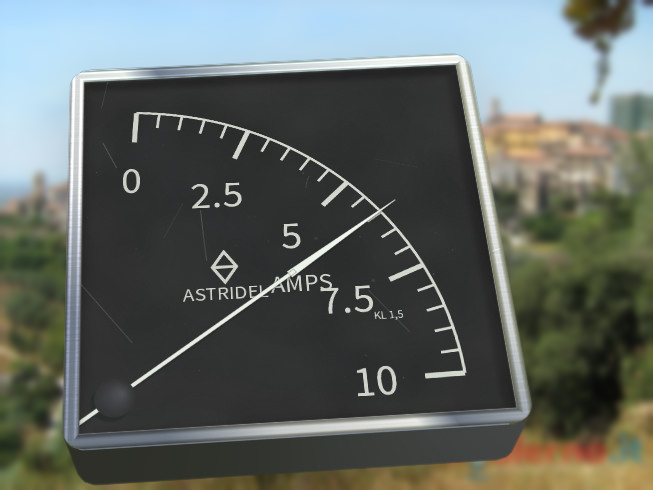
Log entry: 6 (A)
